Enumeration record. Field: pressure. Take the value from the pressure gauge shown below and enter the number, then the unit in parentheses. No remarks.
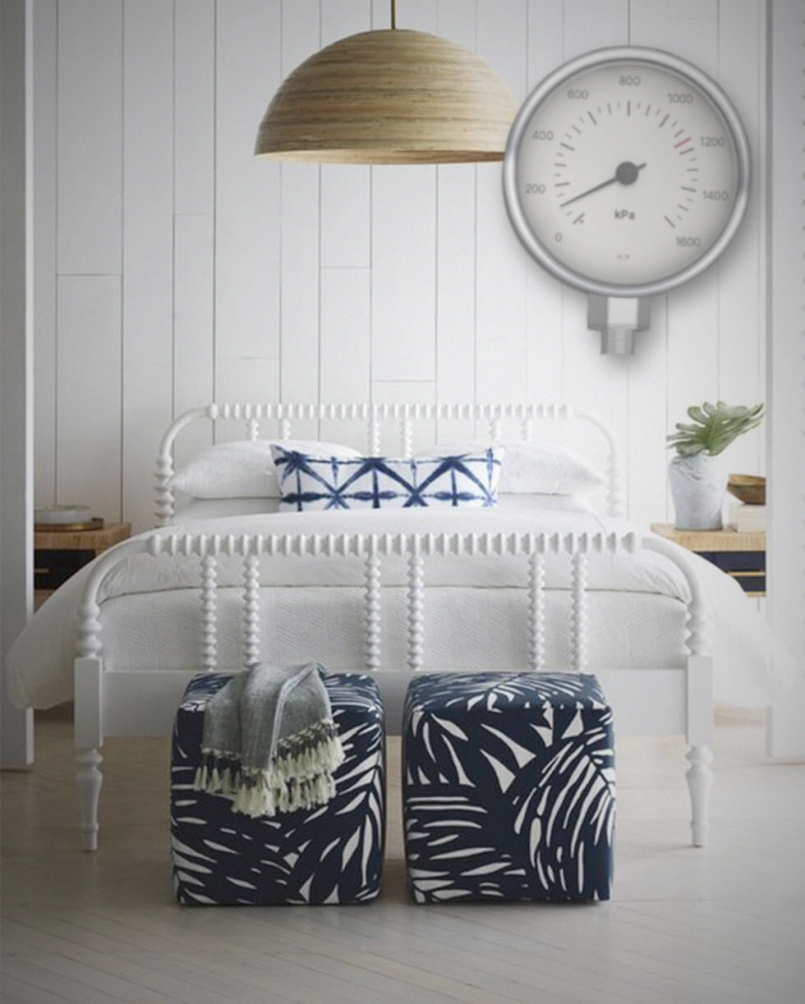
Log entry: 100 (kPa)
